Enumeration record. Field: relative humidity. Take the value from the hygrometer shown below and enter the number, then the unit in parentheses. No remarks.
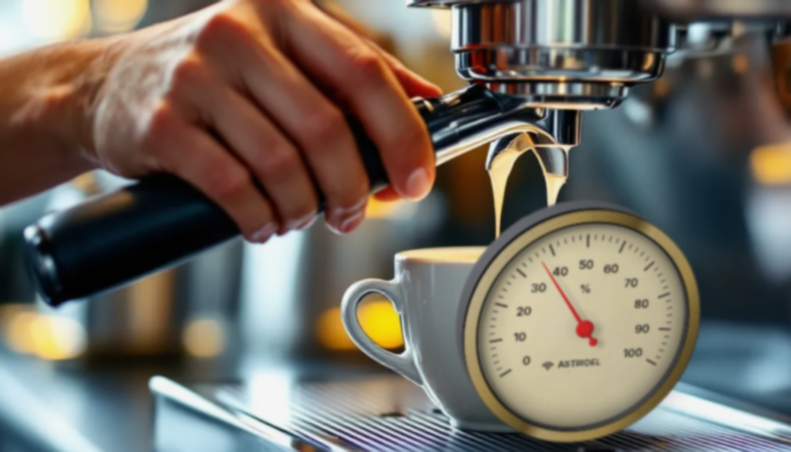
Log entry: 36 (%)
